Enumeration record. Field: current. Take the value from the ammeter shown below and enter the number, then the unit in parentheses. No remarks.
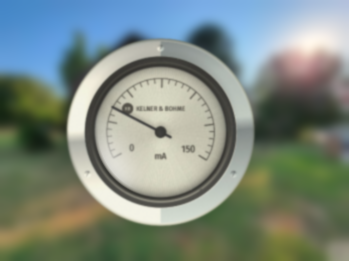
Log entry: 35 (mA)
